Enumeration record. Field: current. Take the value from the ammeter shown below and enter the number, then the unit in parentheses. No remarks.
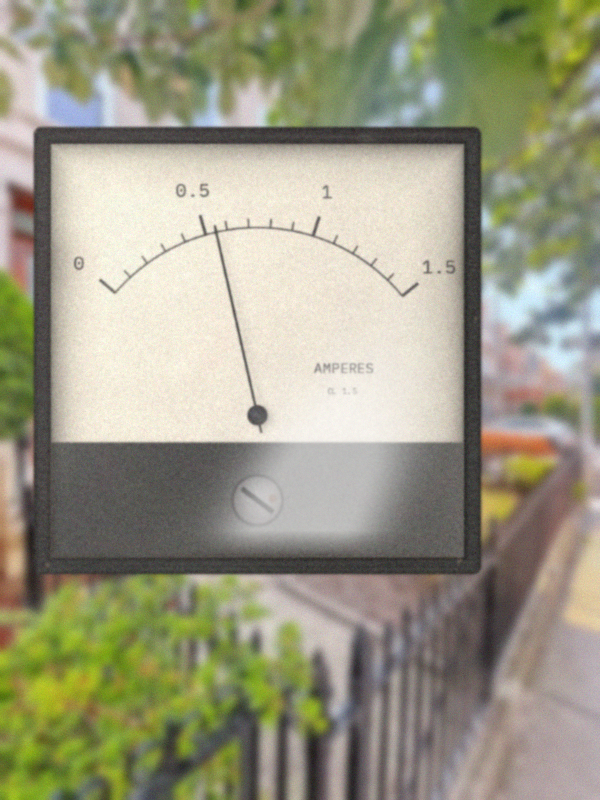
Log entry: 0.55 (A)
